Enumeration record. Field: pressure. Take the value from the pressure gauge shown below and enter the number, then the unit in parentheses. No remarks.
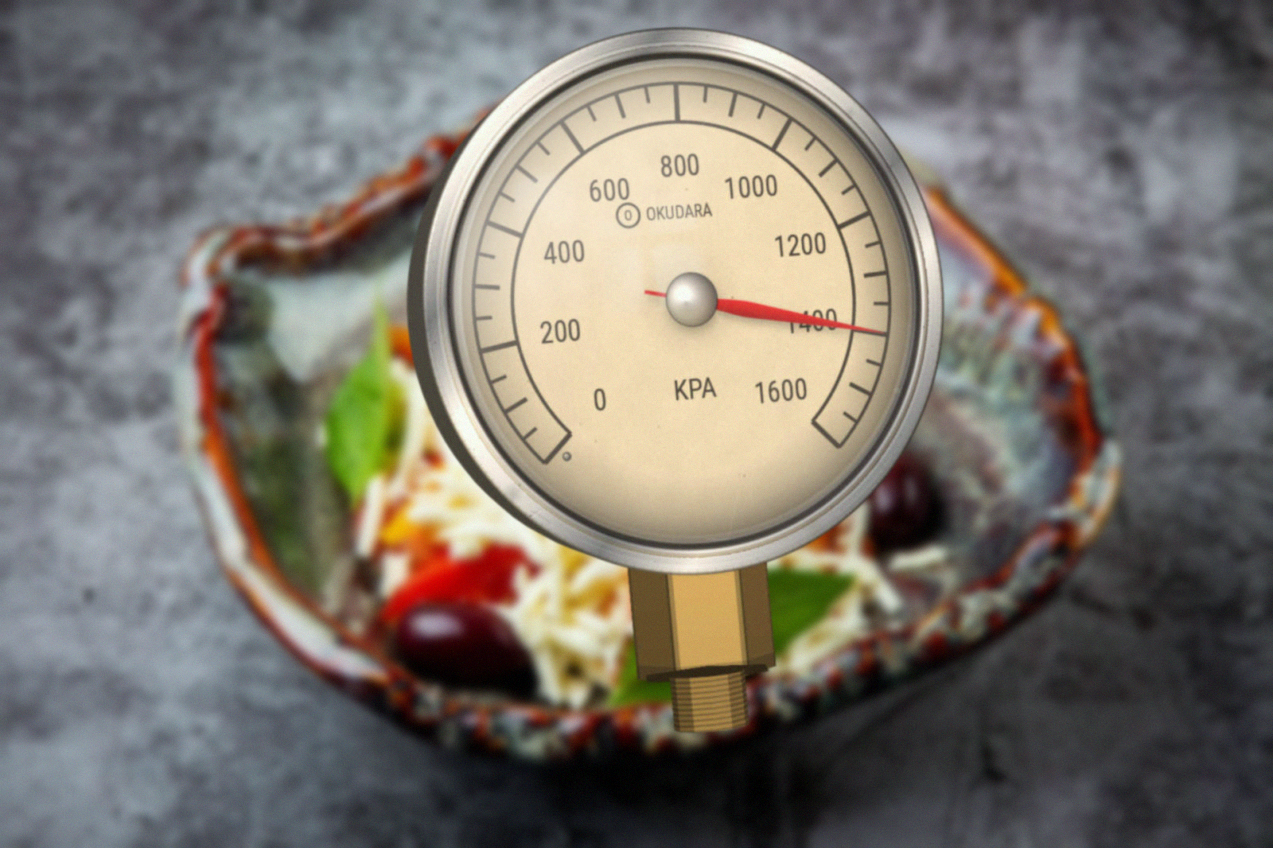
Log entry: 1400 (kPa)
